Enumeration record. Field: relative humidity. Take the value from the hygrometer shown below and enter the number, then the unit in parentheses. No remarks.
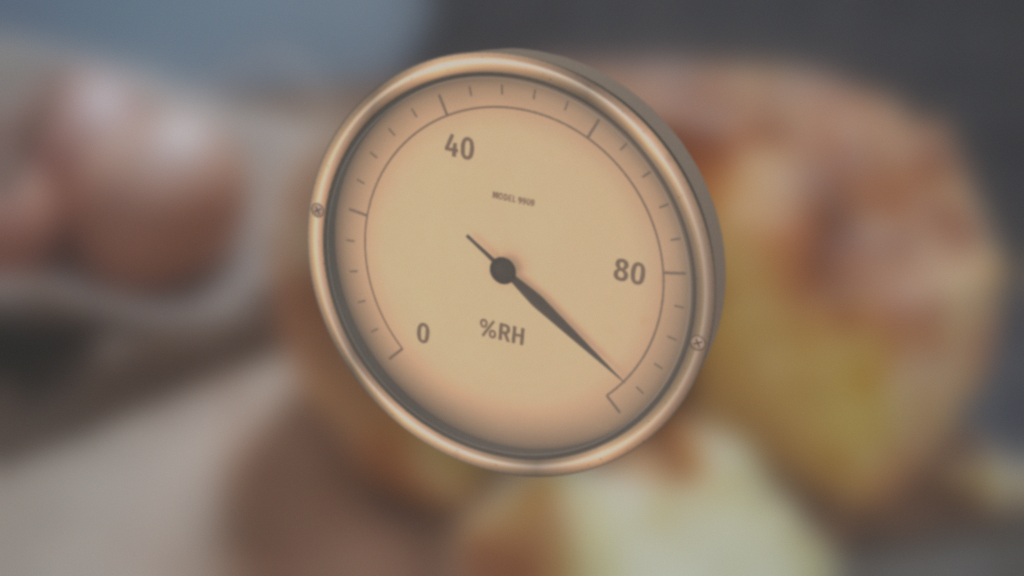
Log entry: 96 (%)
